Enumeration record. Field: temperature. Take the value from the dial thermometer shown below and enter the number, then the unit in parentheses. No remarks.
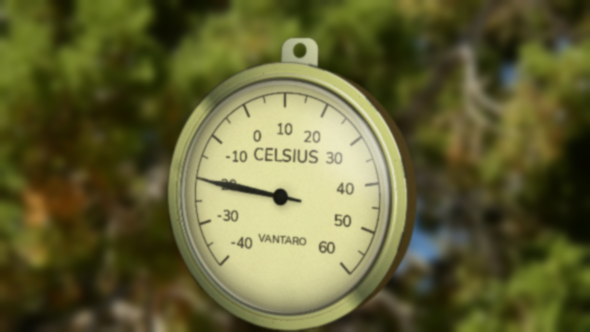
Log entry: -20 (°C)
